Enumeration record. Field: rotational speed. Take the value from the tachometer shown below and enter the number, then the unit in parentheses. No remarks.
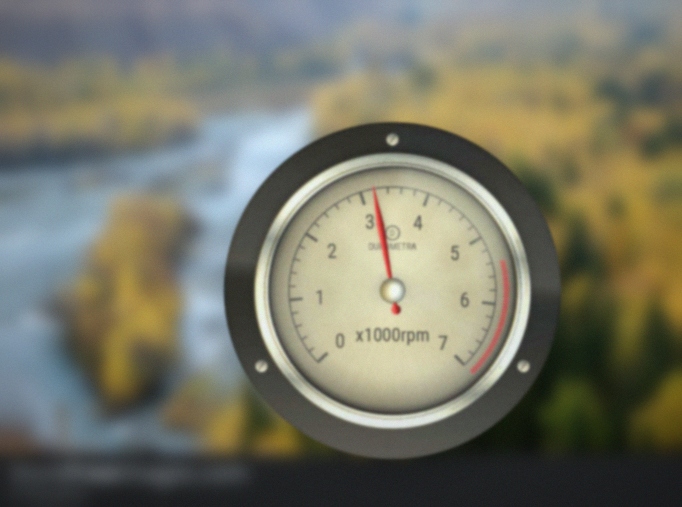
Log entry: 3200 (rpm)
